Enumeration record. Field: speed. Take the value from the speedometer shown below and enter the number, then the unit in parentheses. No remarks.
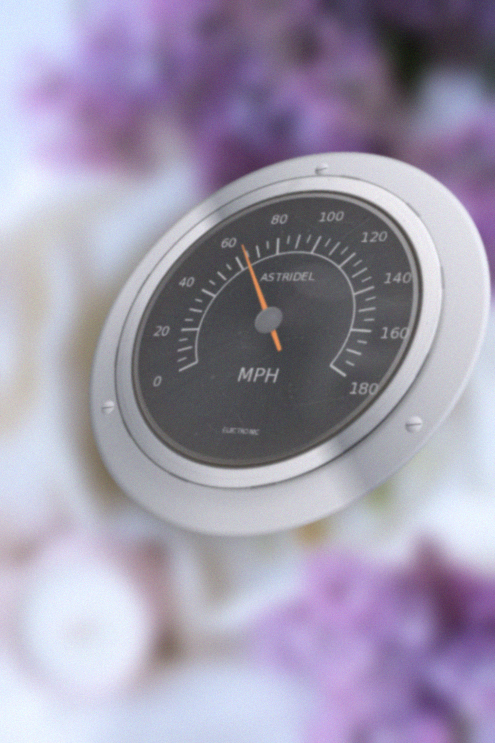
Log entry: 65 (mph)
